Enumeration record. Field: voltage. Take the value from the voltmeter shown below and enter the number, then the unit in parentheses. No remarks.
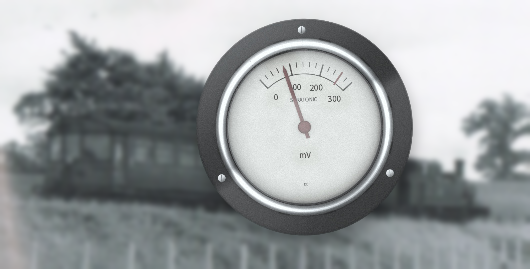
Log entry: 80 (mV)
